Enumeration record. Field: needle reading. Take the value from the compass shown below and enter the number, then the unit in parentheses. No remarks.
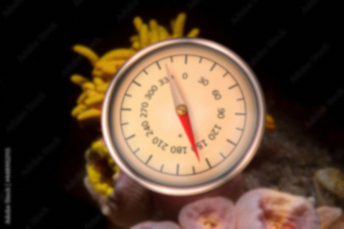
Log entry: 157.5 (°)
